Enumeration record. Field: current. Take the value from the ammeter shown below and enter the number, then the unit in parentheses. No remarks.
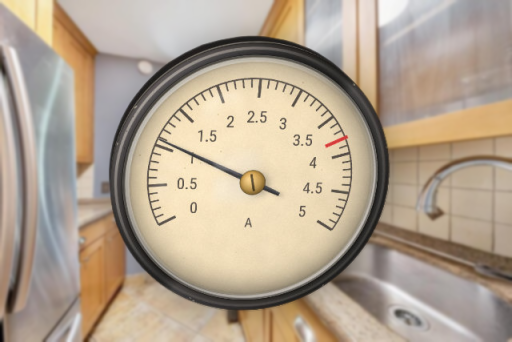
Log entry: 1.1 (A)
